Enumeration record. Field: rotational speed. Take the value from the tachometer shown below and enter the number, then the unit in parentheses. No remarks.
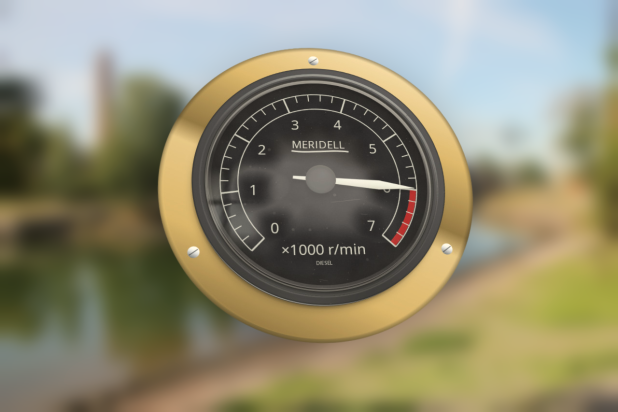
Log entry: 6000 (rpm)
